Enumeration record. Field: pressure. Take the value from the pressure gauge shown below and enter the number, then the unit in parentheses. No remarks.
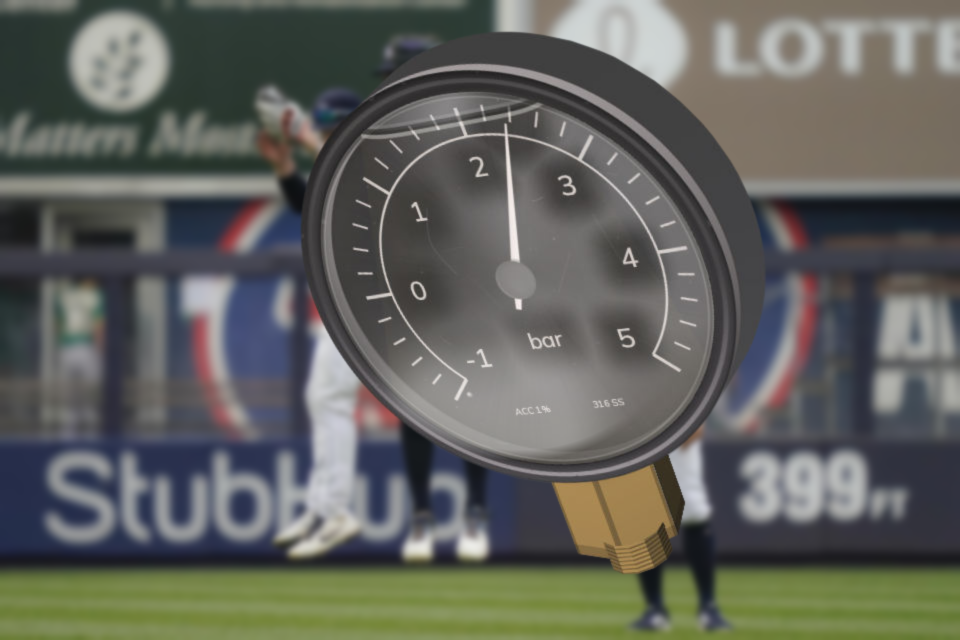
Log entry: 2.4 (bar)
